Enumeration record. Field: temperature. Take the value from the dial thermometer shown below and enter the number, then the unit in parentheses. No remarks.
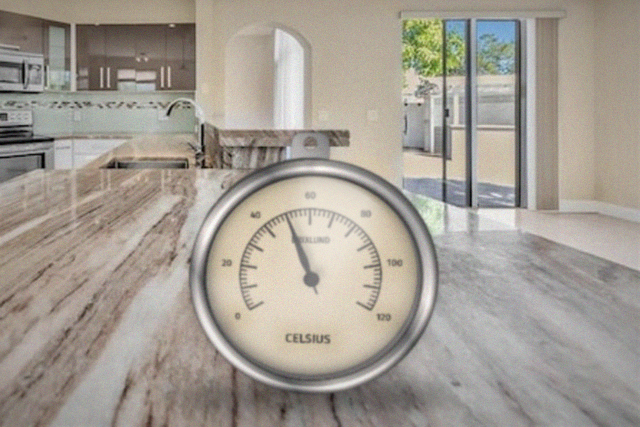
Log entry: 50 (°C)
